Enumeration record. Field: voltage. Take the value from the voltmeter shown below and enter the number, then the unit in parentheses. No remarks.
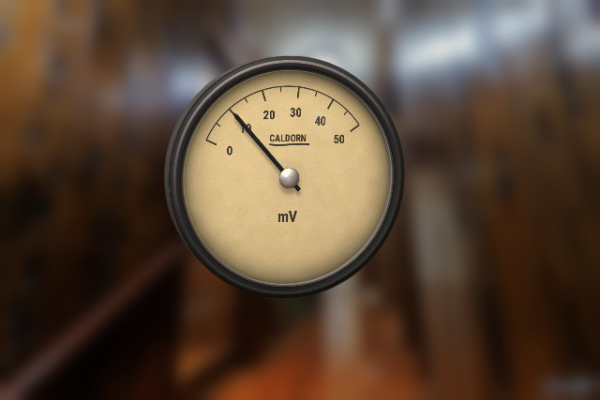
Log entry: 10 (mV)
